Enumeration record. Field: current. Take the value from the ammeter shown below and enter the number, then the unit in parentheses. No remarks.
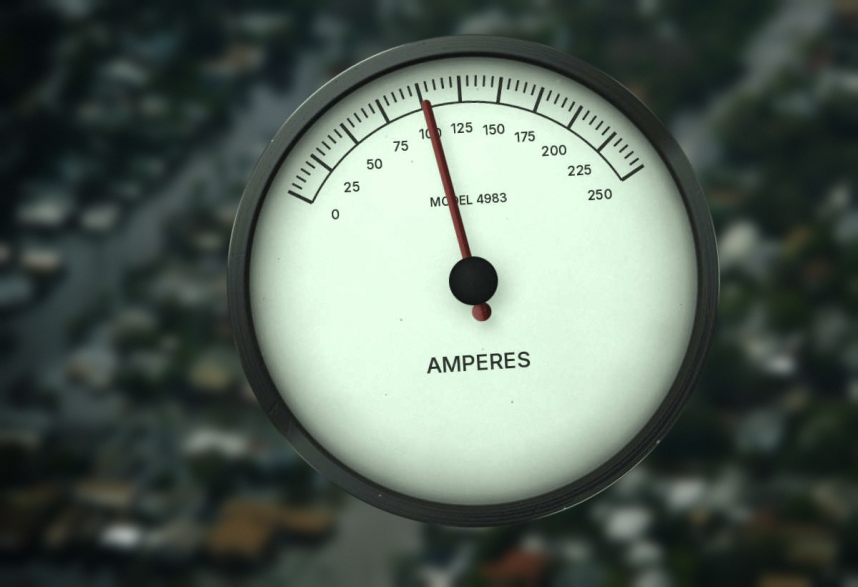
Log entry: 102.5 (A)
